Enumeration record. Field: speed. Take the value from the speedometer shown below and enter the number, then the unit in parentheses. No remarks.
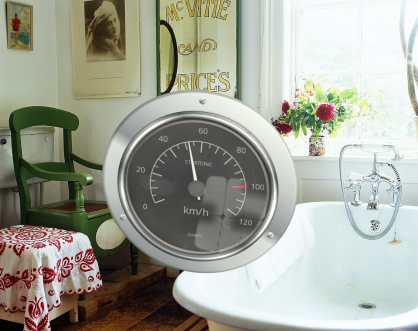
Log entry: 52.5 (km/h)
